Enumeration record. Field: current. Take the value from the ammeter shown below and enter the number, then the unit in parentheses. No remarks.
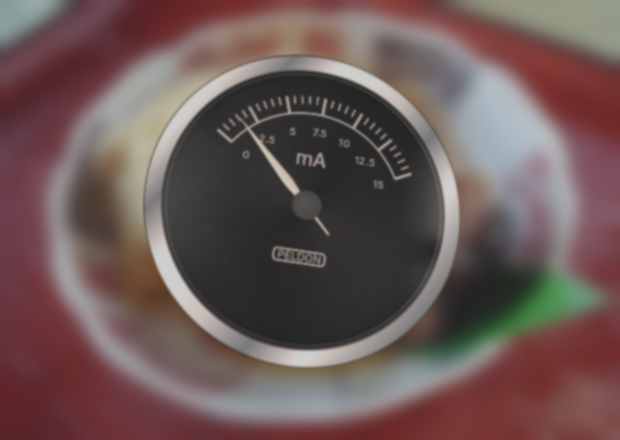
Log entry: 1.5 (mA)
